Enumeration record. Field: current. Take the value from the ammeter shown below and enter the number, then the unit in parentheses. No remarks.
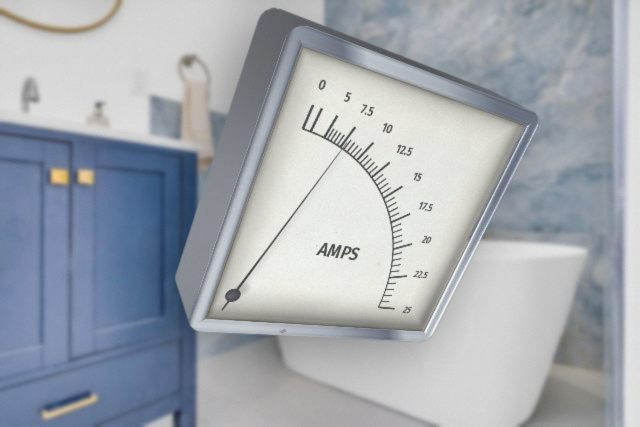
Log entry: 7.5 (A)
